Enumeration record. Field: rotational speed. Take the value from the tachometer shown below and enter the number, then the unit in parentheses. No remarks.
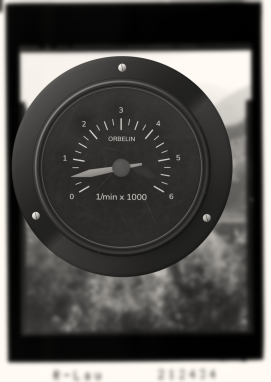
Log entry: 500 (rpm)
